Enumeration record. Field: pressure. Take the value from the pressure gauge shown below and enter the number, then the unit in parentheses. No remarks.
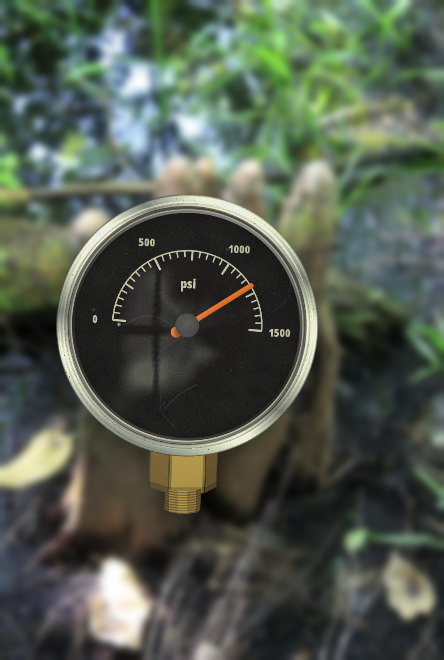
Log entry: 1200 (psi)
